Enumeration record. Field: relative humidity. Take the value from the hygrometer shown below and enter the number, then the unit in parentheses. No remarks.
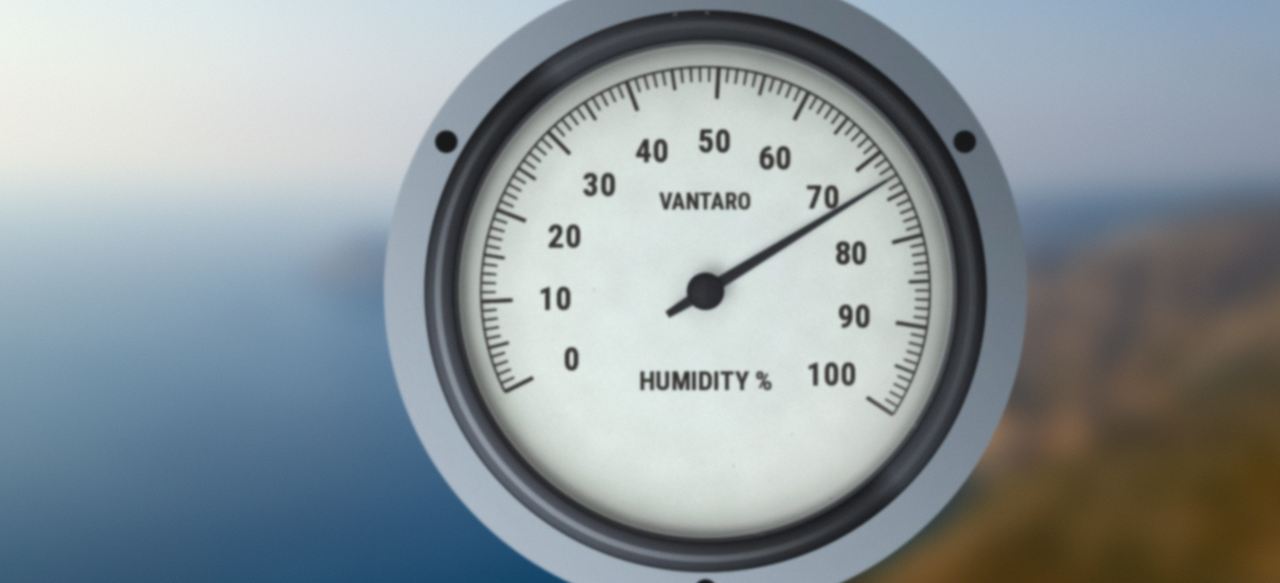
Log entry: 73 (%)
